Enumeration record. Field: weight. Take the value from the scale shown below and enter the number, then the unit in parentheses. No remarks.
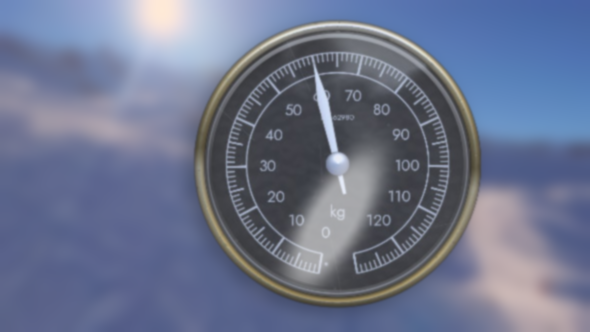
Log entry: 60 (kg)
